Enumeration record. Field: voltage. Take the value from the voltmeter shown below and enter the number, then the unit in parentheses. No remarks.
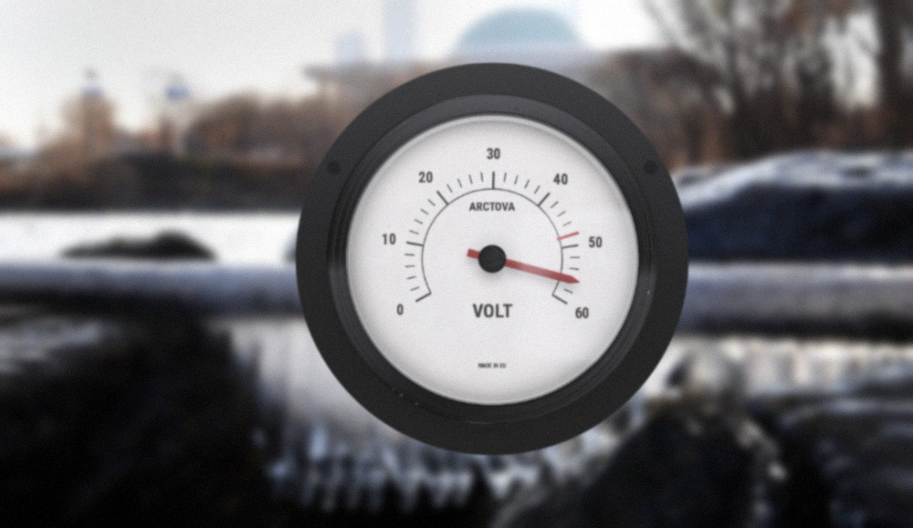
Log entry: 56 (V)
